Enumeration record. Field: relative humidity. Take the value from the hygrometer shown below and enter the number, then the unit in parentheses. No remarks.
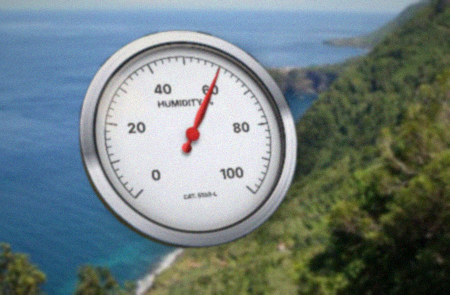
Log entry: 60 (%)
